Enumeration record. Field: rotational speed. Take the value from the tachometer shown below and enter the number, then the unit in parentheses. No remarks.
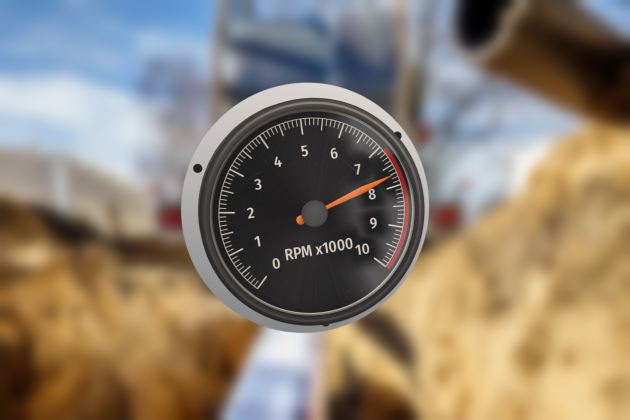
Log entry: 7700 (rpm)
